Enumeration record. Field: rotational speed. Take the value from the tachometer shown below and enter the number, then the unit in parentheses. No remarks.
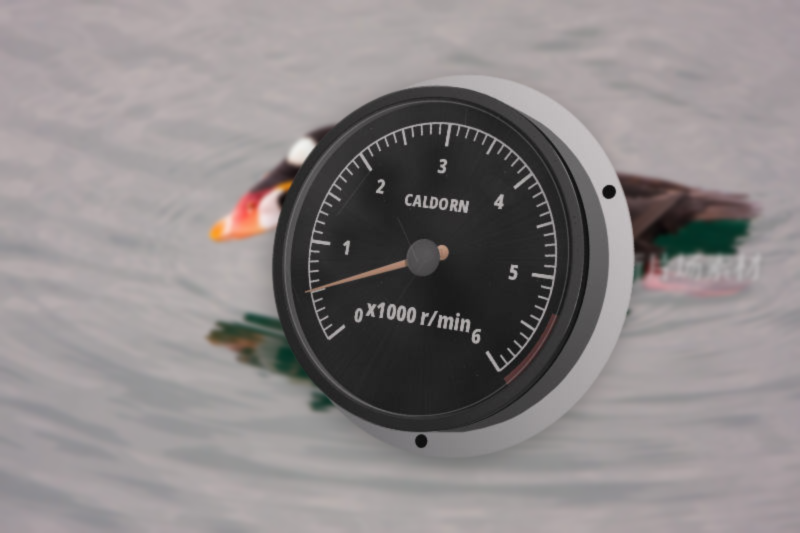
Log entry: 500 (rpm)
